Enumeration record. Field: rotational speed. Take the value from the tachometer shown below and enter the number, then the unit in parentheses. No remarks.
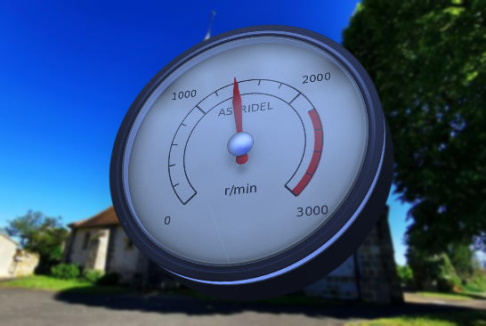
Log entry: 1400 (rpm)
